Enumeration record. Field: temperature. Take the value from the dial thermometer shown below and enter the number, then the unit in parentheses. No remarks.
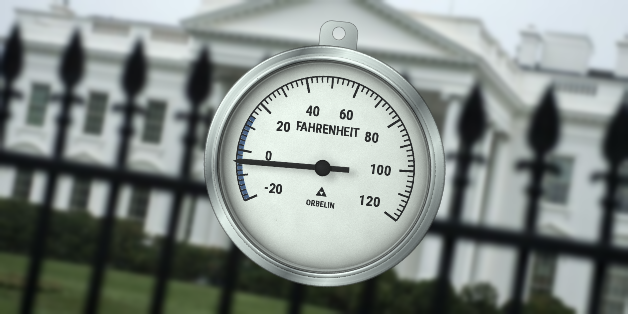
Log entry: -4 (°F)
